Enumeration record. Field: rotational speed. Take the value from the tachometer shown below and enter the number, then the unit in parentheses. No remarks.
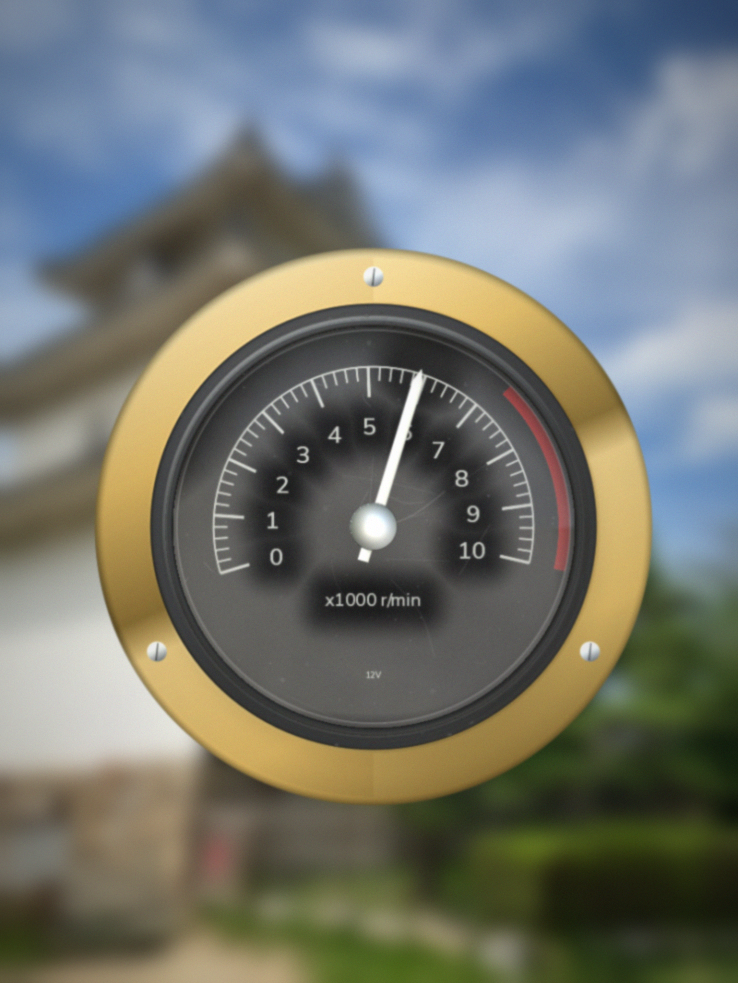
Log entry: 5900 (rpm)
